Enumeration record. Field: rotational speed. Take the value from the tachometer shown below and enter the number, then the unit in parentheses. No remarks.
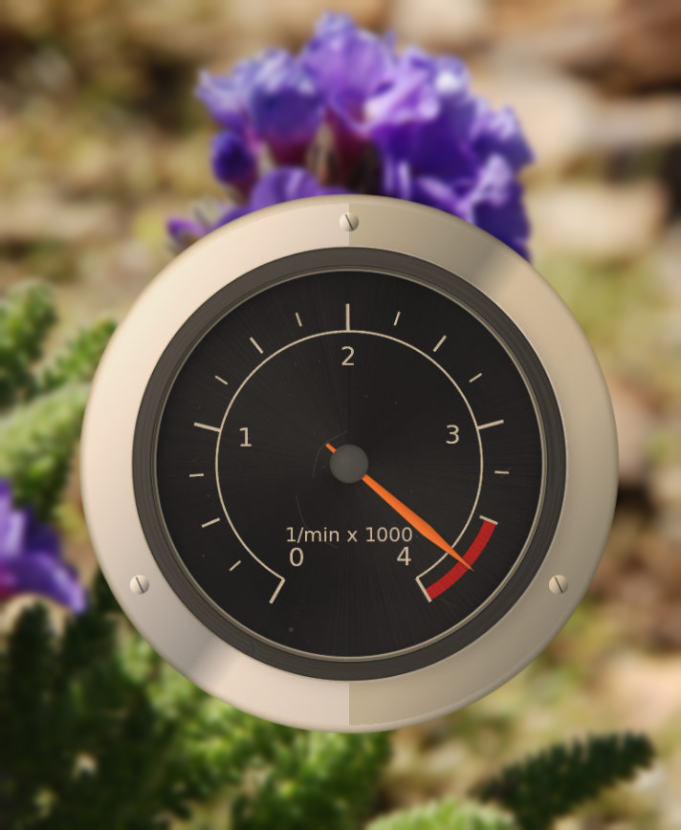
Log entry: 3750 (rpm)
